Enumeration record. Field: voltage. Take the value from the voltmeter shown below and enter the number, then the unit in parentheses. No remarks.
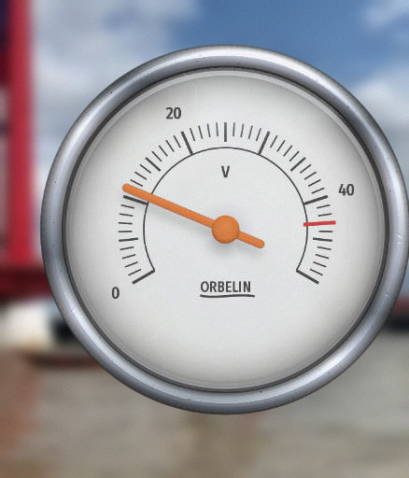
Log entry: 11 (V)
